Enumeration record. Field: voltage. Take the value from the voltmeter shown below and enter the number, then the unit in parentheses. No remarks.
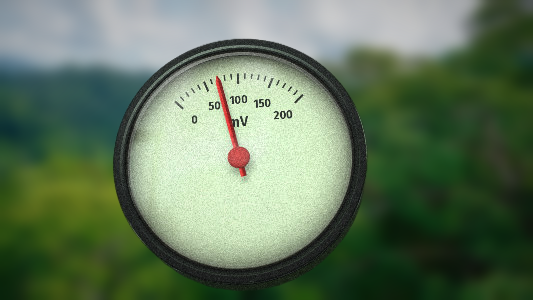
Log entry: 70 (mV)
